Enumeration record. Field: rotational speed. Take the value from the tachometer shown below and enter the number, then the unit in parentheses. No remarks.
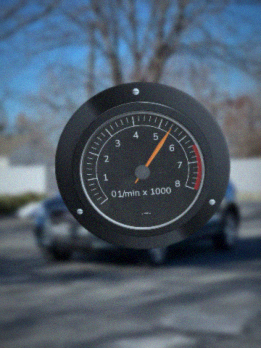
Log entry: 5400 (rpm)
